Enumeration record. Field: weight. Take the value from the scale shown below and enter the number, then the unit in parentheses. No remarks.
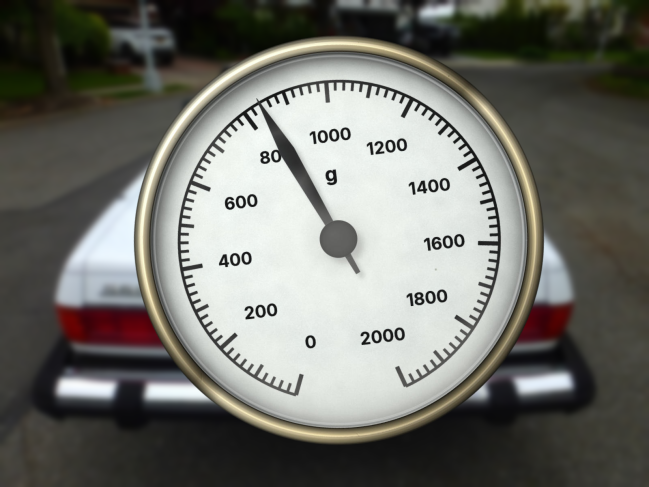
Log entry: 840 (g)
